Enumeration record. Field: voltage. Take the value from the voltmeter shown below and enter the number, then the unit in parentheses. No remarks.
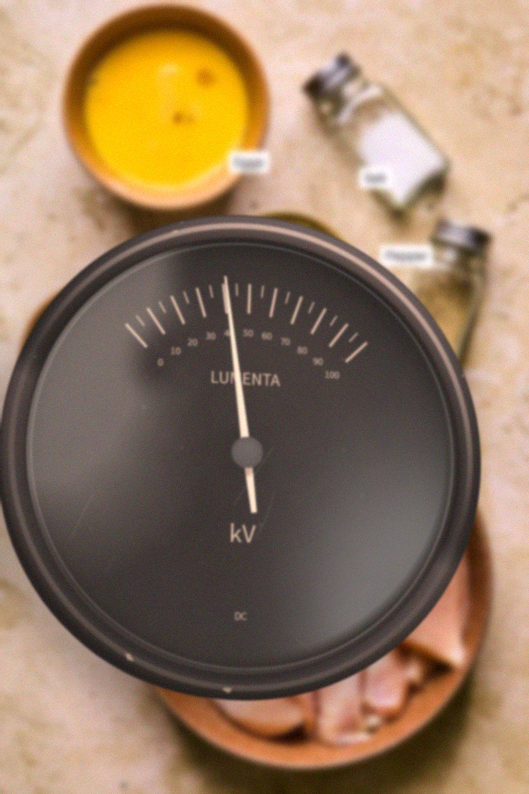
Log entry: 40 (kV)
